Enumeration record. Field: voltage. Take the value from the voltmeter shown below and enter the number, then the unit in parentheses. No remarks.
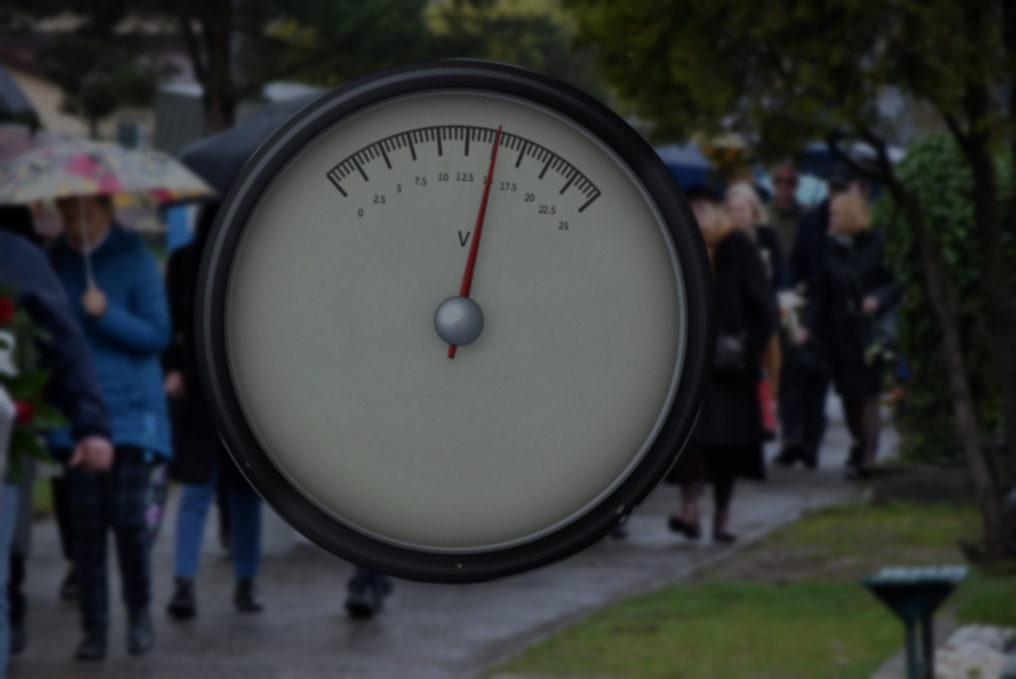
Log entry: 15 (V)
